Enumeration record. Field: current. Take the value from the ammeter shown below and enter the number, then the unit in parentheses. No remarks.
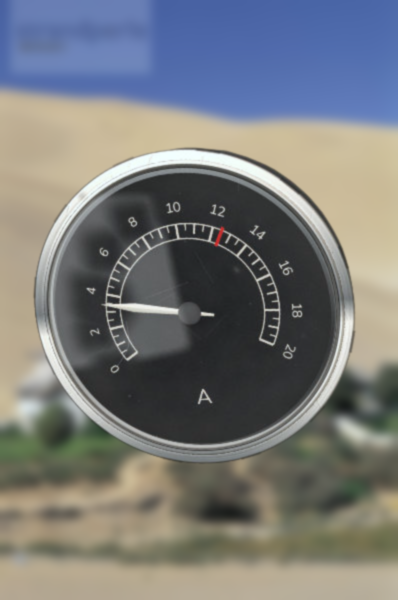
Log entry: 3.5 (A)
